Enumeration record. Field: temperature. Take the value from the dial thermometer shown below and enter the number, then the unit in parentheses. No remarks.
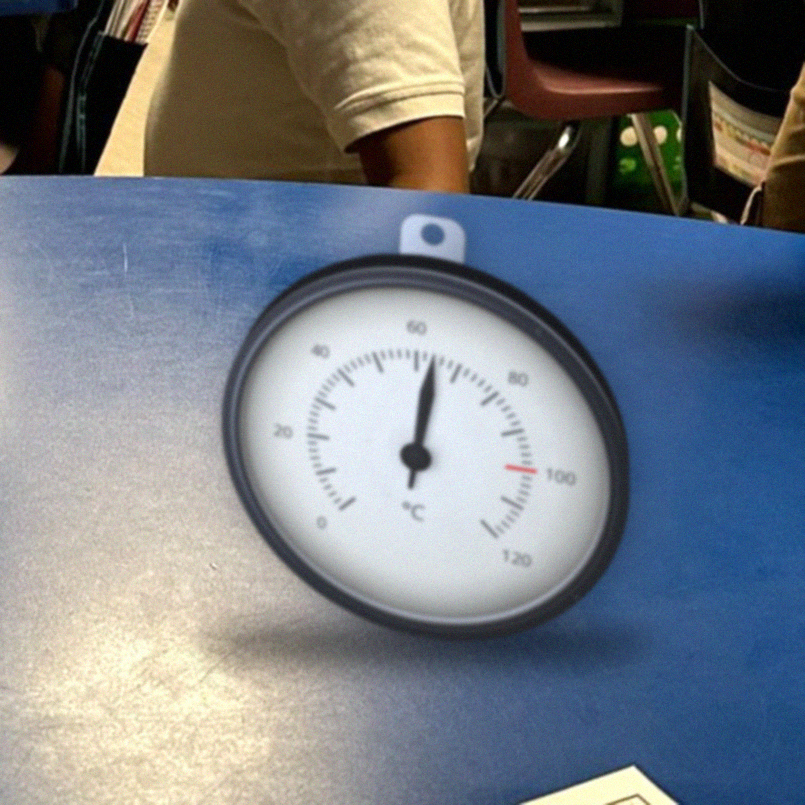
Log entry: 64 (°C)
